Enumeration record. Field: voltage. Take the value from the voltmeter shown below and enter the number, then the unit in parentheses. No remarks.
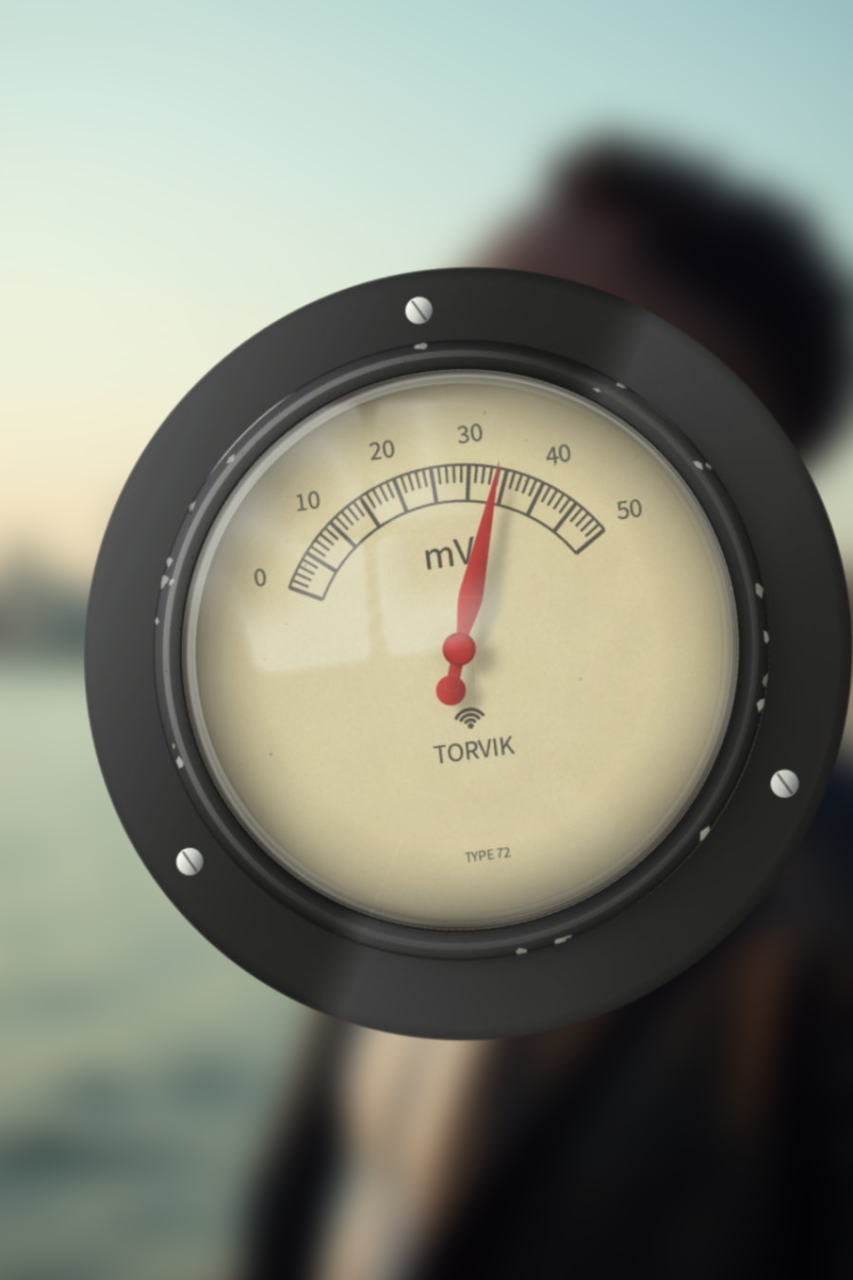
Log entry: 34 (mV)
